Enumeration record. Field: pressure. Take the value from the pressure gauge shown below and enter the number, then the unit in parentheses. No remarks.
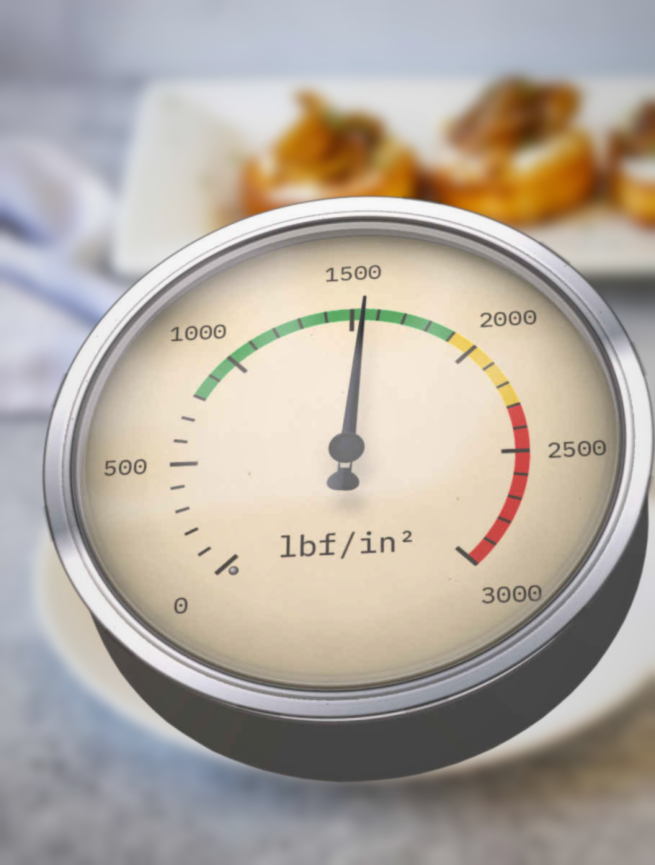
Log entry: 1550 (psi)
